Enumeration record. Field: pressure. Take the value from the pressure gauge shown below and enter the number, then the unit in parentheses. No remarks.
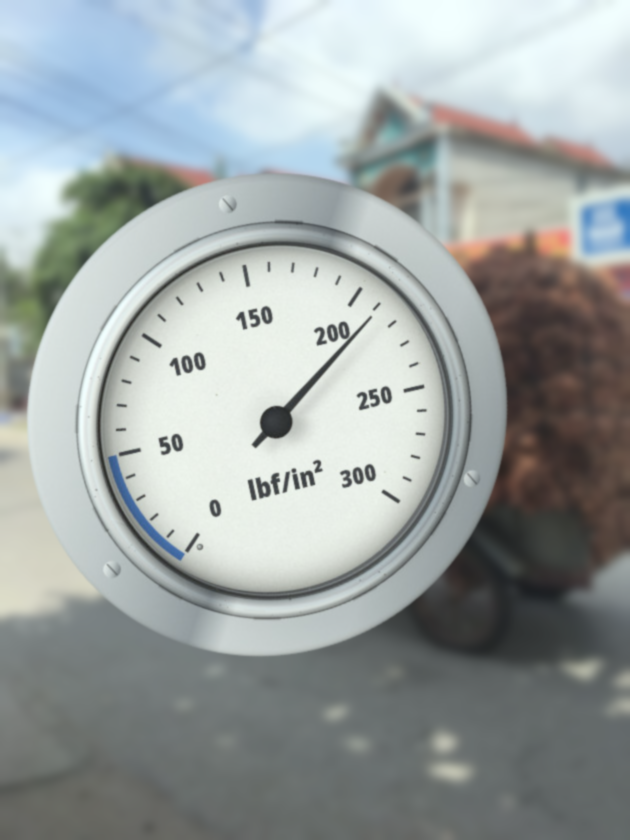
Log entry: 210 (psi)
